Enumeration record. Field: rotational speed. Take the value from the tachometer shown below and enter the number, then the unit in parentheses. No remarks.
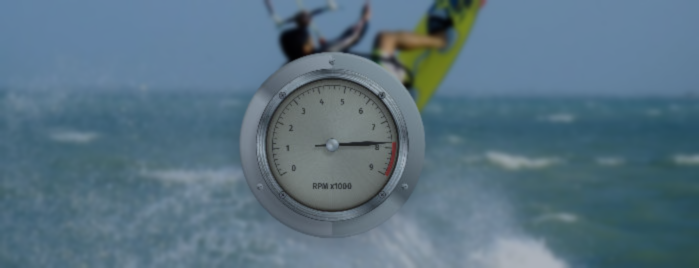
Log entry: 7800 (rpm)
